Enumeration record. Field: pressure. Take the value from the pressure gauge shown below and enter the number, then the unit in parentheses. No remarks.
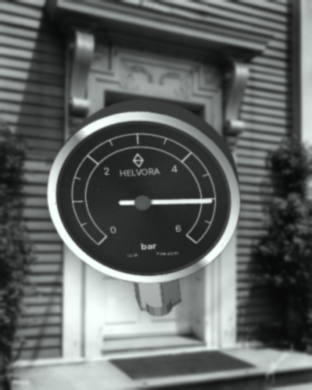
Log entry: 5 (bar)
